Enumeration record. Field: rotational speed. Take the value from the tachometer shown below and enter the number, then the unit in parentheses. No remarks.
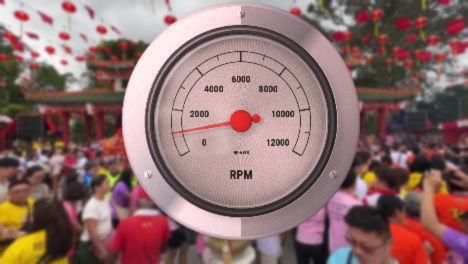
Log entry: 1000 (rpm)
